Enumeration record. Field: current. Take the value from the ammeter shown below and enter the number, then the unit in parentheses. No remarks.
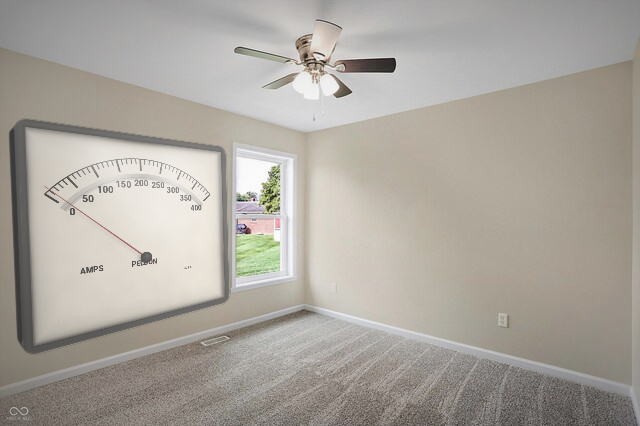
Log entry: 10 (A)
